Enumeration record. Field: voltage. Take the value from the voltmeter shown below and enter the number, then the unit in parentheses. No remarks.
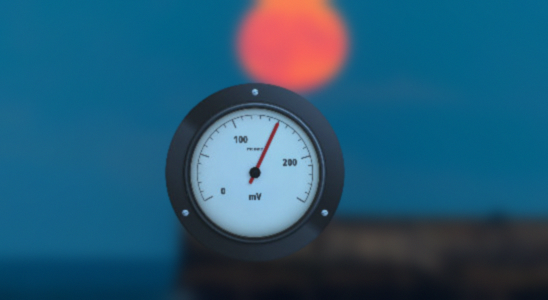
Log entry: 150 (mV)
